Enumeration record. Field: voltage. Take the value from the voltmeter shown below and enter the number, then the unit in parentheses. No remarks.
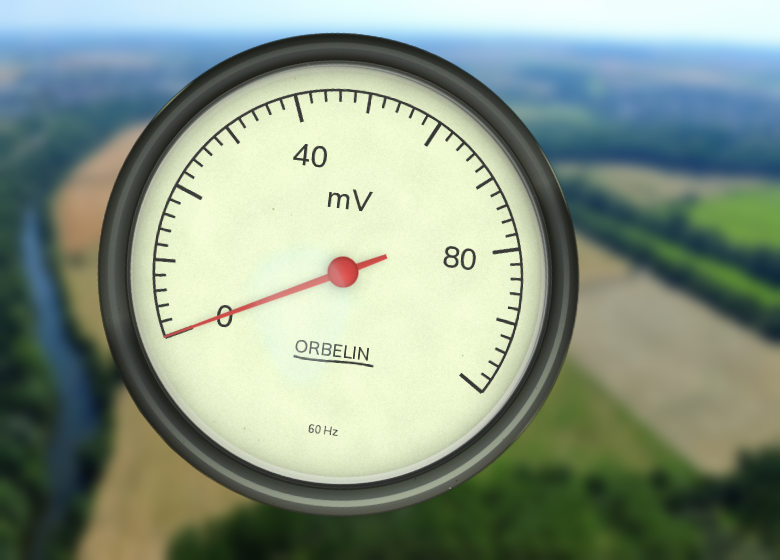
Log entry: 0 (mV)
